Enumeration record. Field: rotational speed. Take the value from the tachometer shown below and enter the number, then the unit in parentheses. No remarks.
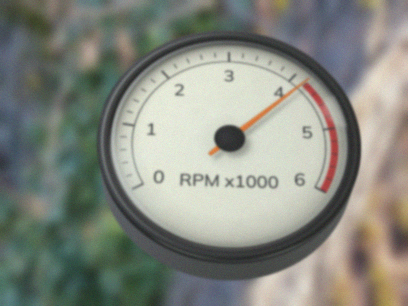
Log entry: 4200 (rpm)
